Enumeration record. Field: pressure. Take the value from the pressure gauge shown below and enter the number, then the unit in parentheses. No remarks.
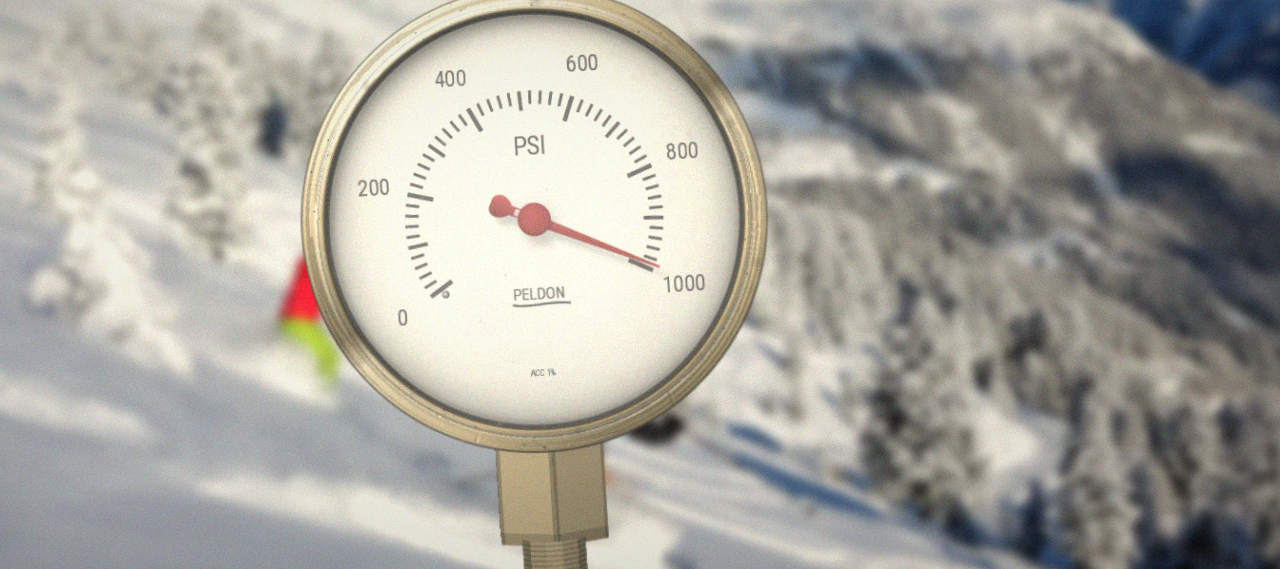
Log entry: 990 (psi)
